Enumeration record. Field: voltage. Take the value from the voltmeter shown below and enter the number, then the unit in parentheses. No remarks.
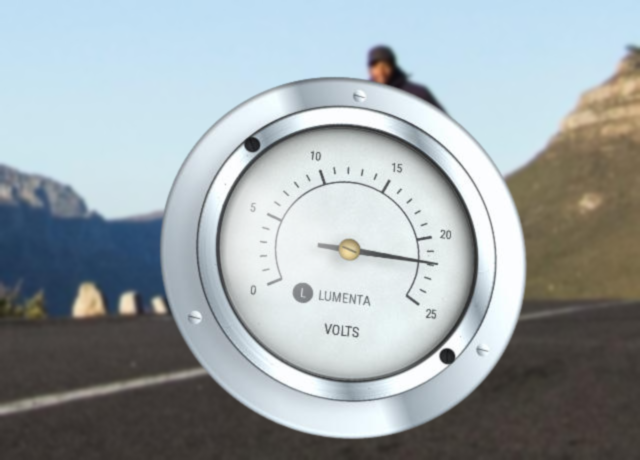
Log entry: 22 (V)
